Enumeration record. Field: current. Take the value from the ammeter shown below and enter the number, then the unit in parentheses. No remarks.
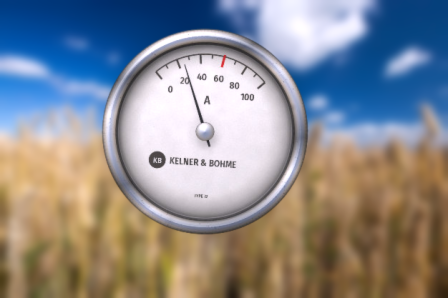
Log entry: 25 (A)
